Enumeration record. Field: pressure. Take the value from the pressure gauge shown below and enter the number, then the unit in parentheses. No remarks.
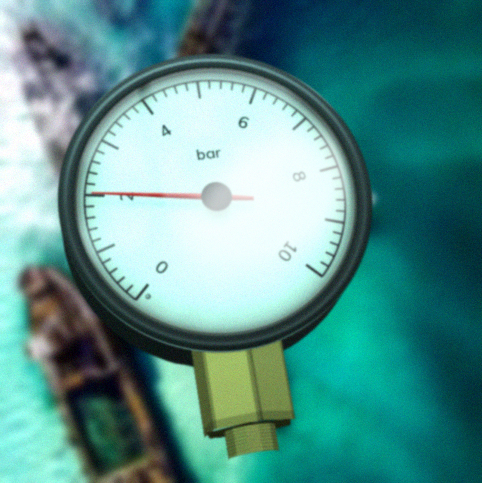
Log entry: 2 (bar)
